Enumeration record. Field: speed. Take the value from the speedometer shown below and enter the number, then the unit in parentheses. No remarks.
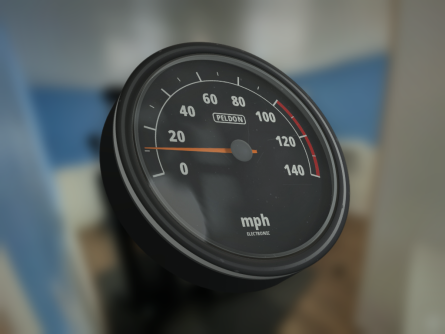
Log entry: 10 (mph)
